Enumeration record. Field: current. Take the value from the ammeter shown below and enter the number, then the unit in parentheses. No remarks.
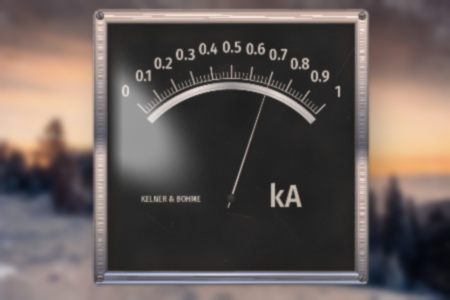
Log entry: 0.7 (kA)
